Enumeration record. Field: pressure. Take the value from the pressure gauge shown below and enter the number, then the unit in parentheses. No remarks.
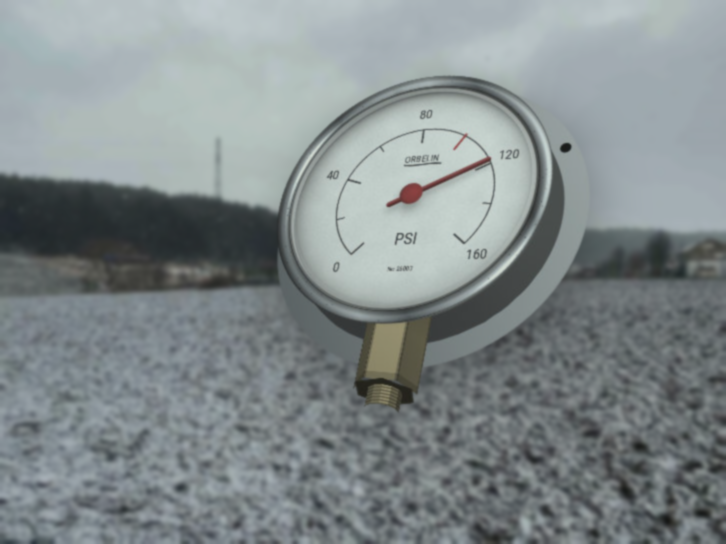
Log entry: 120 (psi)
